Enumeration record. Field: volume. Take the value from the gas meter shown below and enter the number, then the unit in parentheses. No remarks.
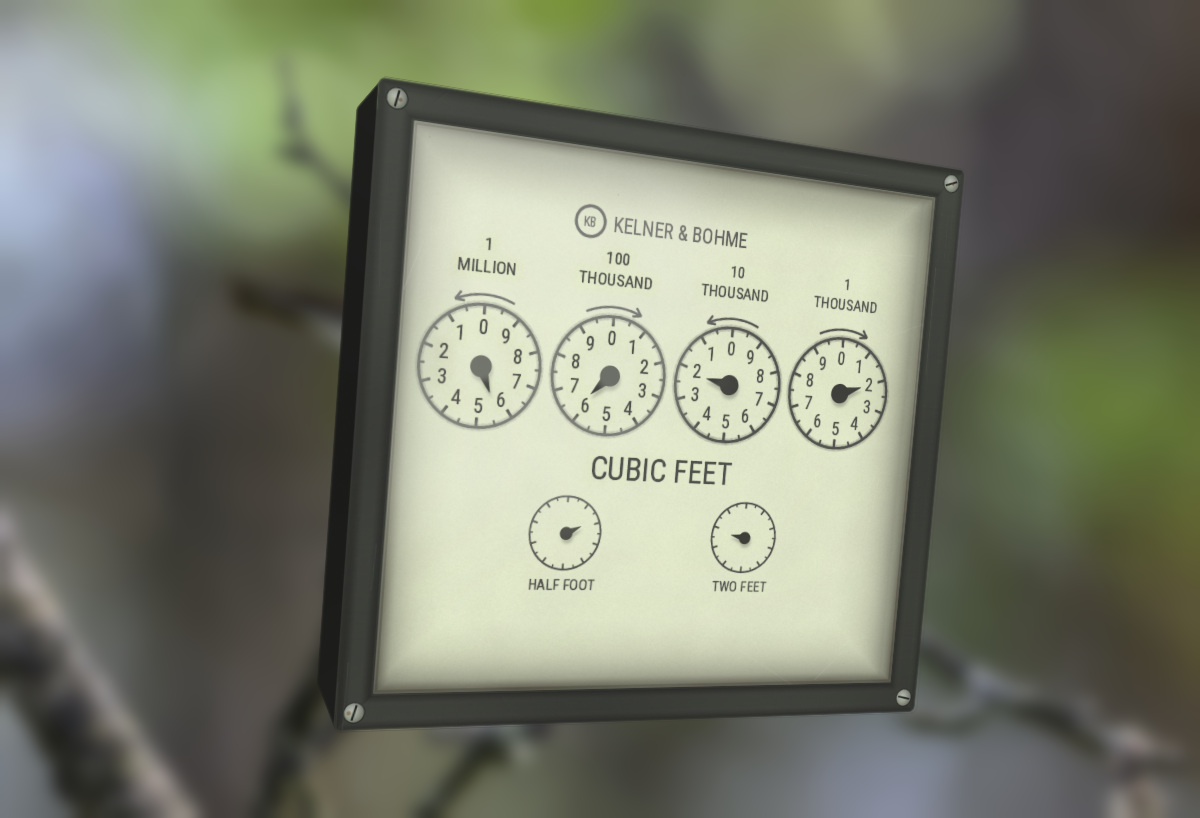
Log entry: 562200 (ft³)
